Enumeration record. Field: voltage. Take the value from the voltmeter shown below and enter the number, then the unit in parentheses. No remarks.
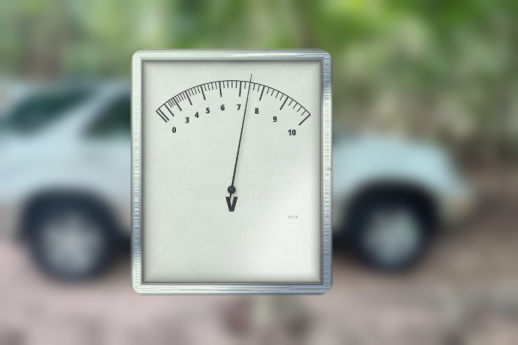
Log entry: 7.4 (V)
